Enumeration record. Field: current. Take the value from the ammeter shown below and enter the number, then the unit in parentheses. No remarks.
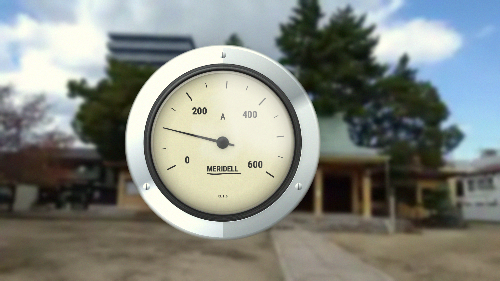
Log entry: 100 (A)
